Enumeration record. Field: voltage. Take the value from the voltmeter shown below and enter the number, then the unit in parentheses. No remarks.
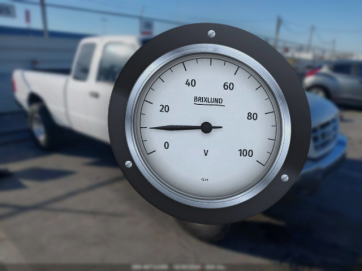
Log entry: 10 (V)
